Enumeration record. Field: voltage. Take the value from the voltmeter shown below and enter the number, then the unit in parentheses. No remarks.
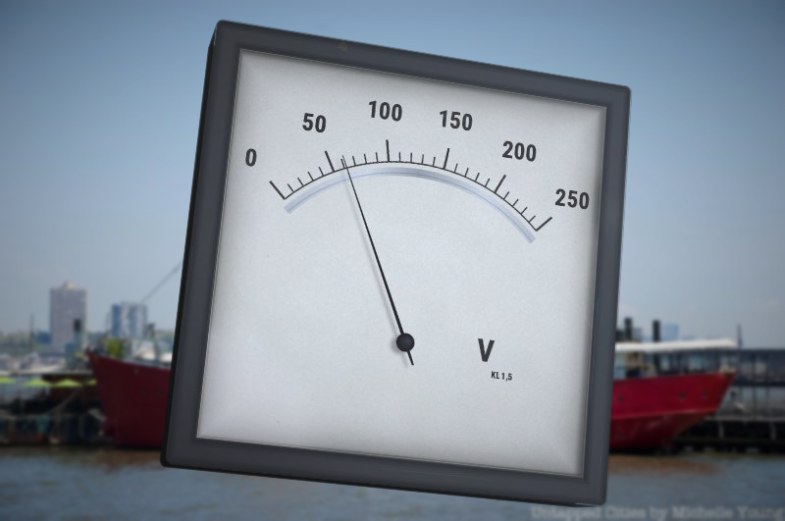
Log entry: 60 (V)
